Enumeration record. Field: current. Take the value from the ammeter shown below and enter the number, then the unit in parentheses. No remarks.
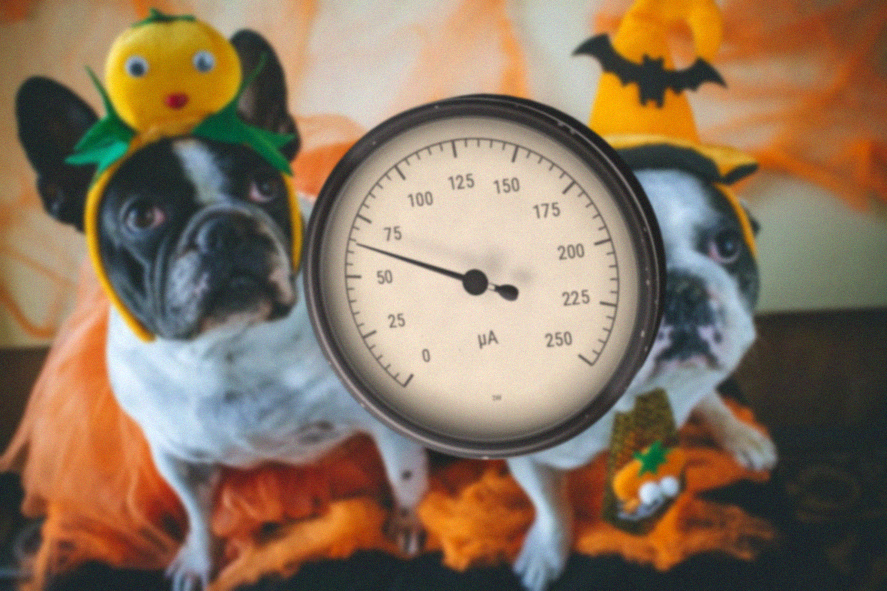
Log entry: 65 (µA)
